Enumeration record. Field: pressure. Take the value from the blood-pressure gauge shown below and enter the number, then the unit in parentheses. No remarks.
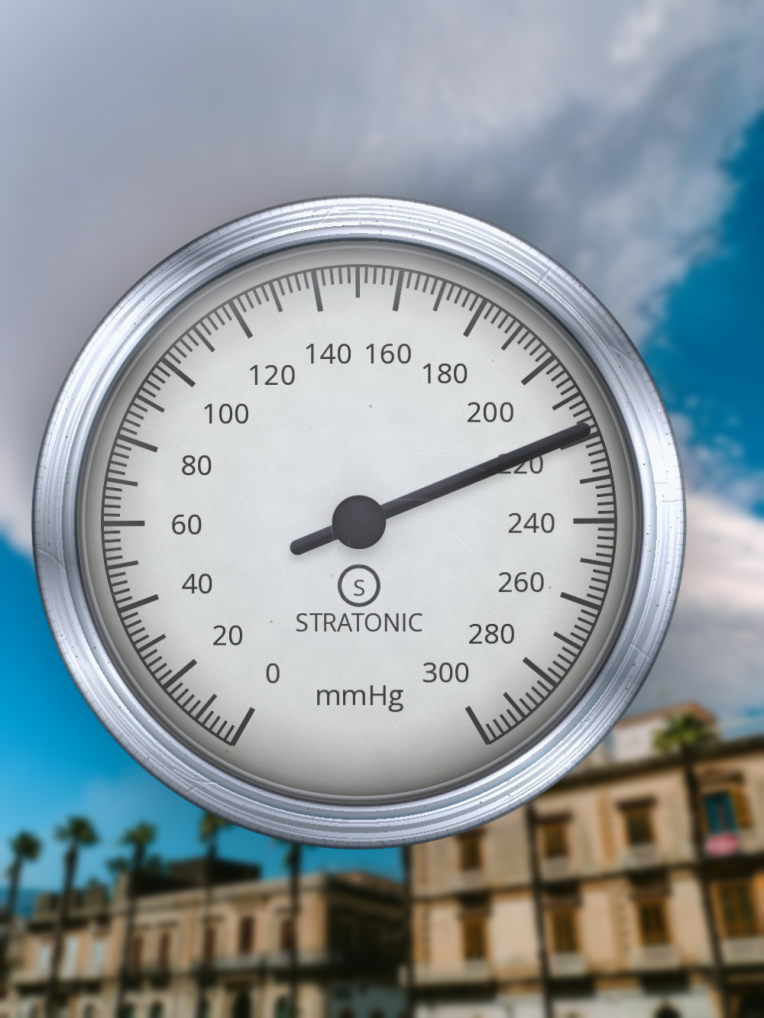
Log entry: 218 (mmHg)
